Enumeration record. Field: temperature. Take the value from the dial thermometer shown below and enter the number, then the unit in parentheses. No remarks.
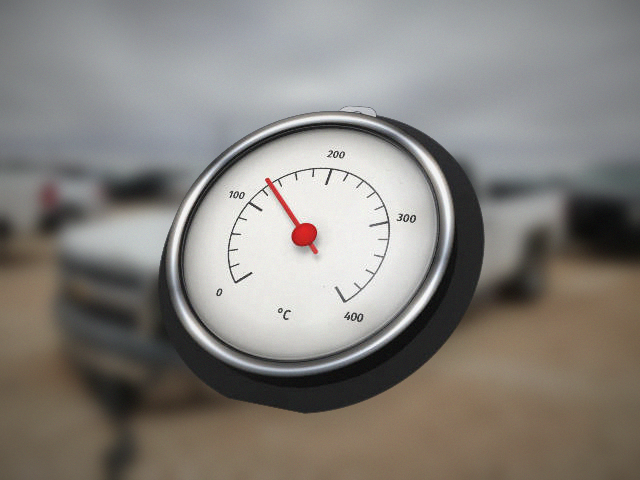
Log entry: 130 (°C)
